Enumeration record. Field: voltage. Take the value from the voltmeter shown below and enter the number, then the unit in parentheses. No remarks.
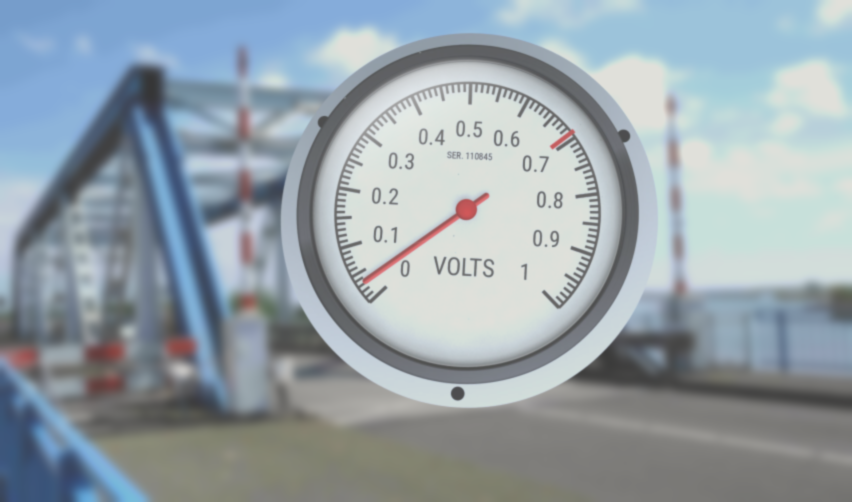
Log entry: 0.03 (V)
